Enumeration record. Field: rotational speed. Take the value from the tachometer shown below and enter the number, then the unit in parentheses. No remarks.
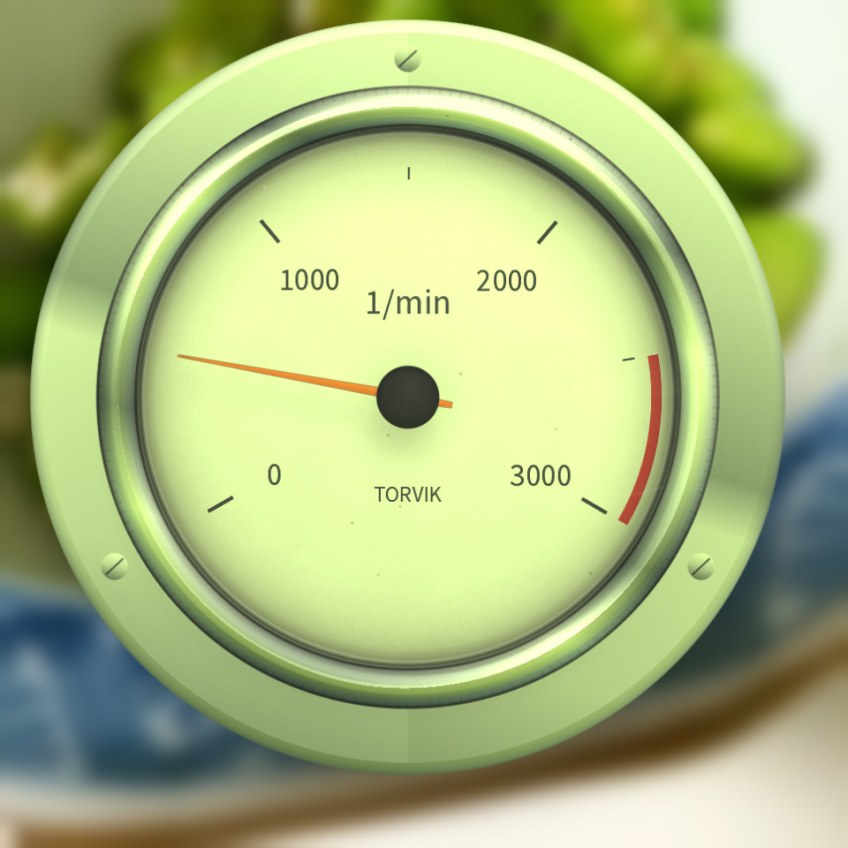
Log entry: 500 (rpm)
